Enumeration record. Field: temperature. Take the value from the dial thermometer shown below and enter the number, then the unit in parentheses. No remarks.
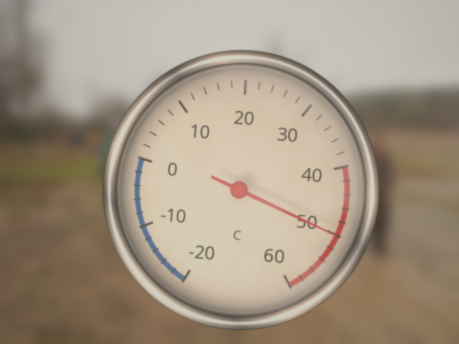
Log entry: 50 (°C)
